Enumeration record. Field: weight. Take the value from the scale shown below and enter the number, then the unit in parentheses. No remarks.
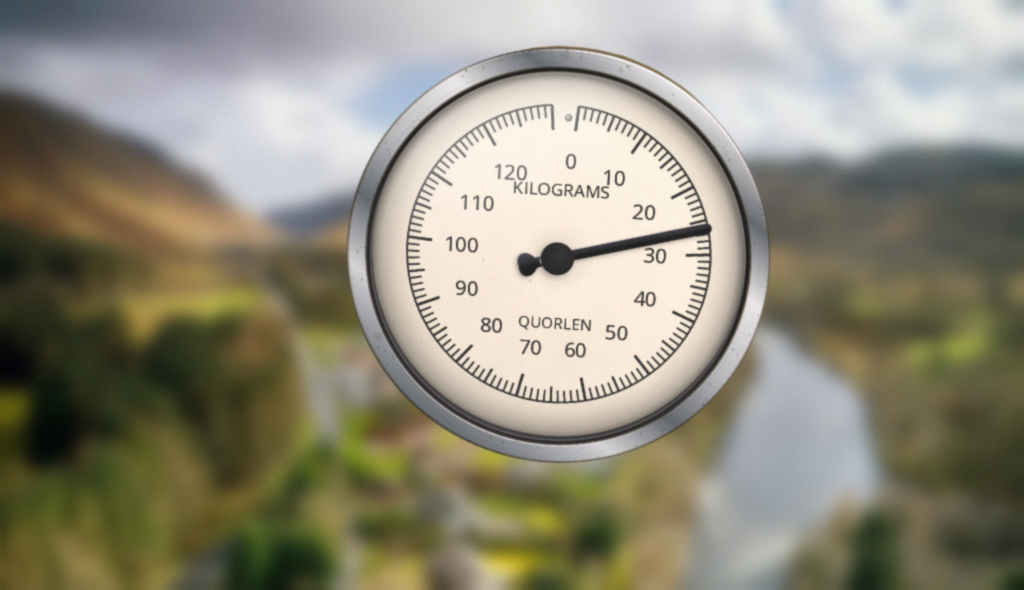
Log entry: 26 (kg)
